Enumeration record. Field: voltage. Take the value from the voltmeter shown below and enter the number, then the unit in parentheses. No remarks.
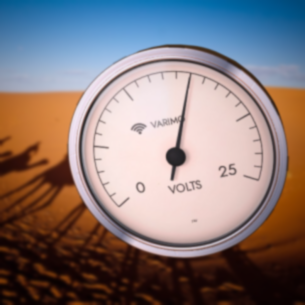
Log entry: 15 (V)
